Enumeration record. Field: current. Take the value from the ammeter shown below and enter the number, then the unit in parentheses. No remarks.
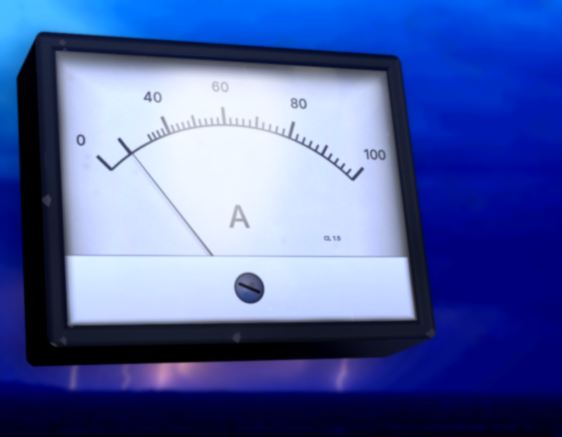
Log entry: 20 (A)
